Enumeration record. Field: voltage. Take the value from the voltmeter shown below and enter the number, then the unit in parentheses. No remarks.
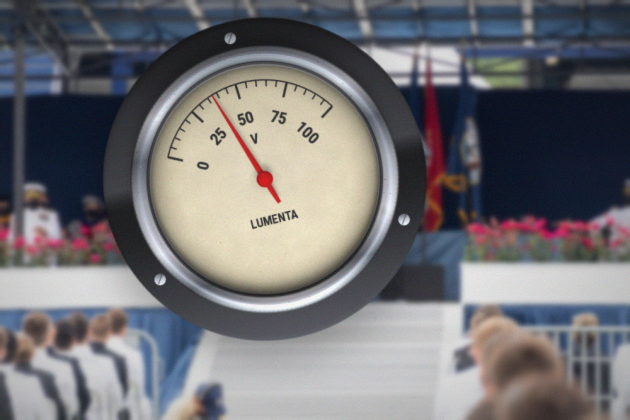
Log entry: 37.5 (V)
